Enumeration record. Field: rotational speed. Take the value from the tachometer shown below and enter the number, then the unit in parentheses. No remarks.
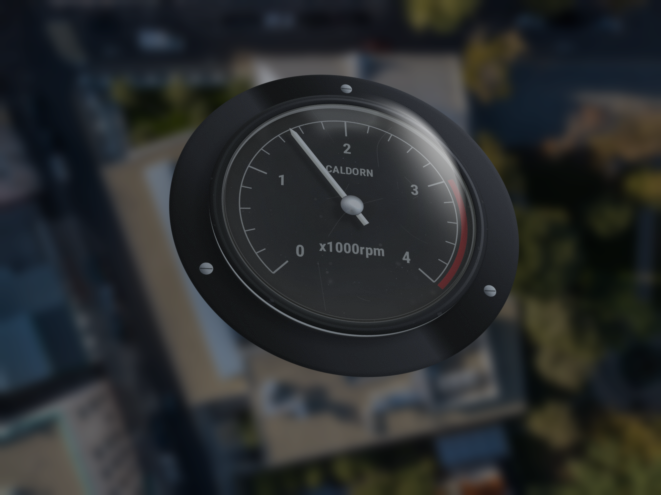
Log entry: 1500 (rpm)
